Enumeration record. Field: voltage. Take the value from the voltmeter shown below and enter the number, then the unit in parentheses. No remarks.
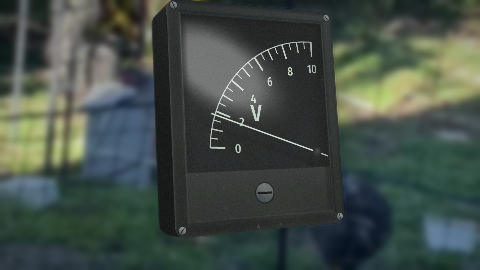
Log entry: 1.75 (V)
